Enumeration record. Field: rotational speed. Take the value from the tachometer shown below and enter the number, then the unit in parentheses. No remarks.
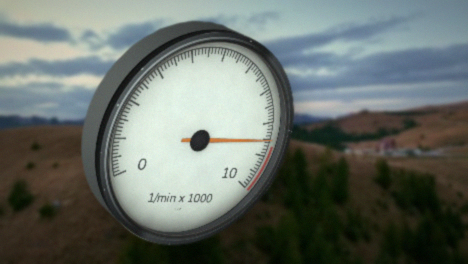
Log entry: 8500 (rpm)
